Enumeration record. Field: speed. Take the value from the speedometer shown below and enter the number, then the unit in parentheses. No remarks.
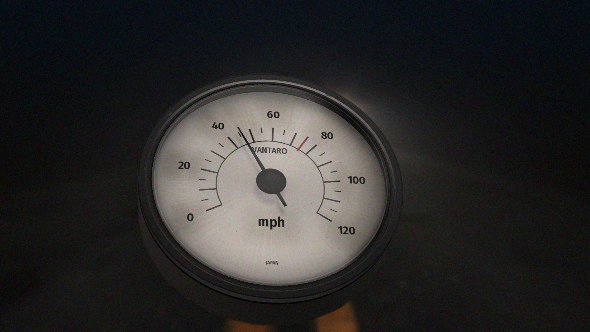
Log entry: 45 (mph)
